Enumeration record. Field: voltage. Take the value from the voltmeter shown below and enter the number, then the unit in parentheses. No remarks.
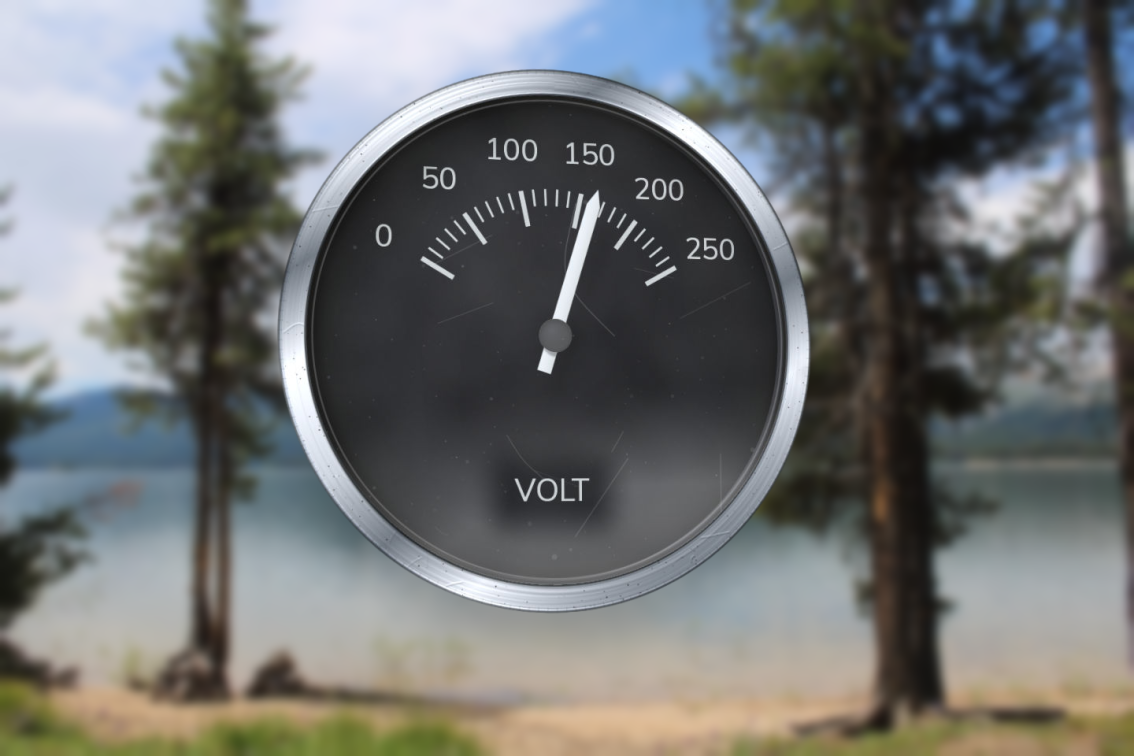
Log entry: 160 (V)
